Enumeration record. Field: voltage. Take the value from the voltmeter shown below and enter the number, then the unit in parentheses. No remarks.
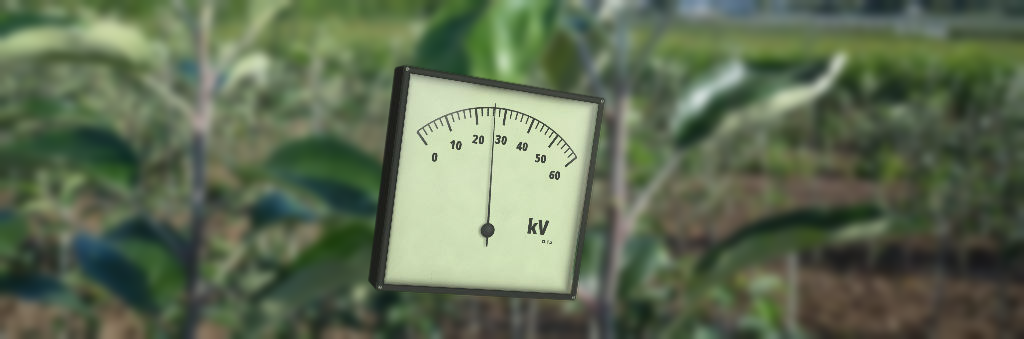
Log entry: 26 (kV)
